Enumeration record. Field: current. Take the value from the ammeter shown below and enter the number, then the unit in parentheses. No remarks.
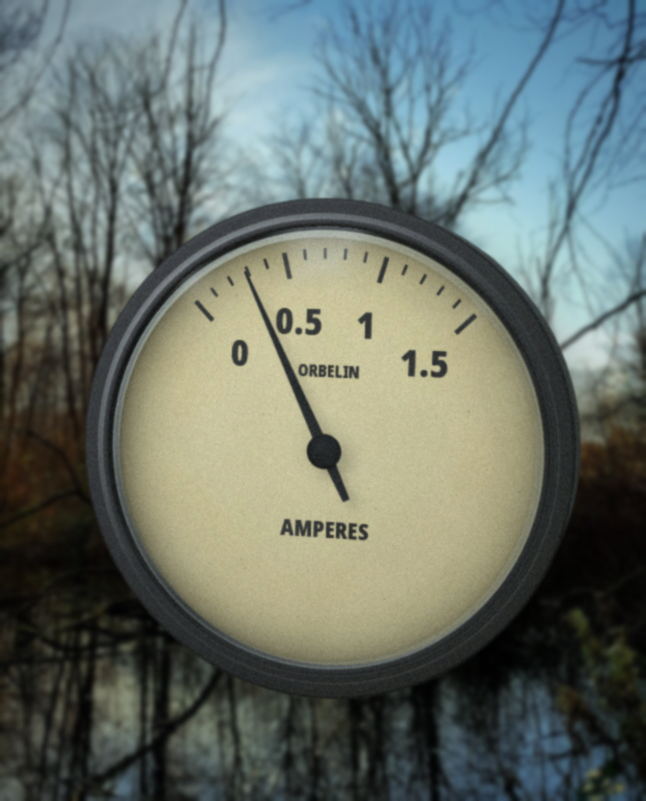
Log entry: 0.3 (A)
